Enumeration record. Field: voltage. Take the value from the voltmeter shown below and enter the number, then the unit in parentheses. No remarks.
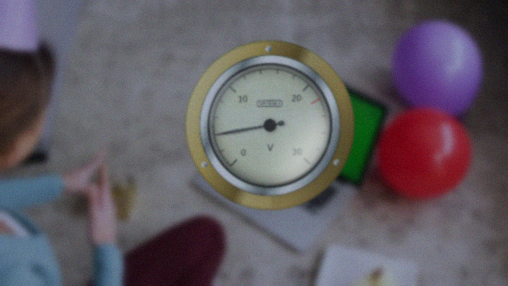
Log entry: 4 (V)
